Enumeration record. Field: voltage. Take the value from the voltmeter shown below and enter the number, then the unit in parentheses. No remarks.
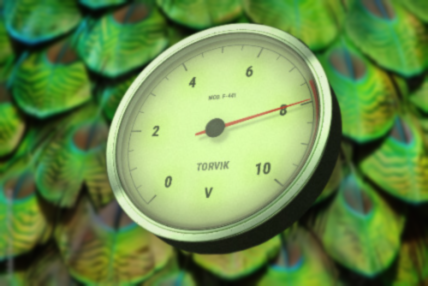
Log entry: 8 (V)
